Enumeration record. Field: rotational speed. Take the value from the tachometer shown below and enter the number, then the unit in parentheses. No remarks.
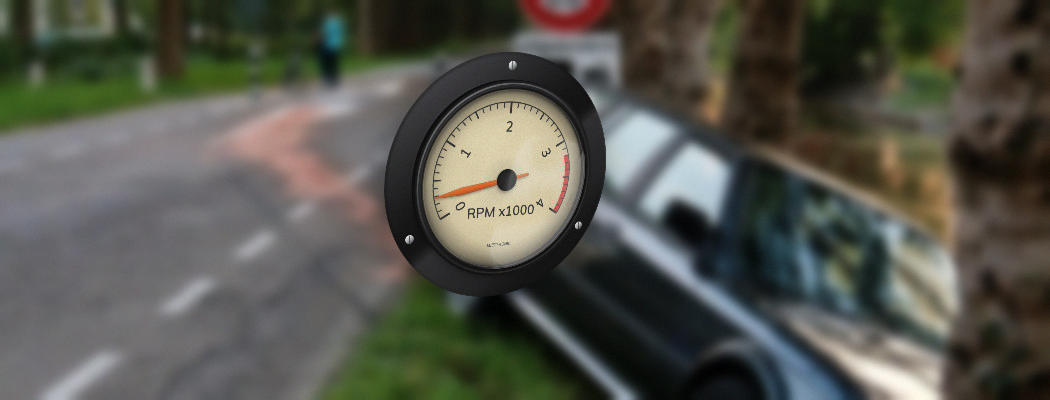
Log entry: 300 (rpm)
